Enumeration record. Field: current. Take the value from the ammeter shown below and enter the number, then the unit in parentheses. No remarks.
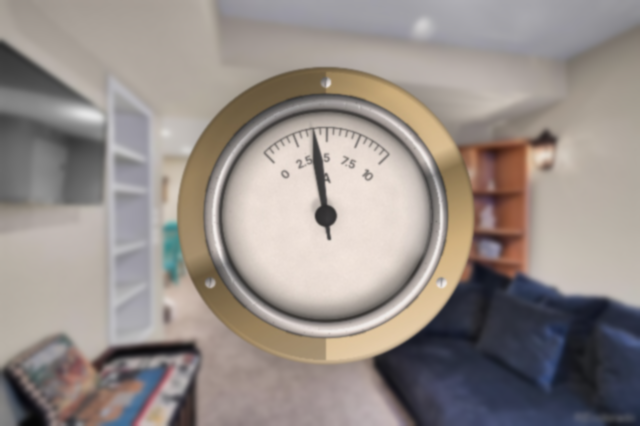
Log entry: 4 (A)
